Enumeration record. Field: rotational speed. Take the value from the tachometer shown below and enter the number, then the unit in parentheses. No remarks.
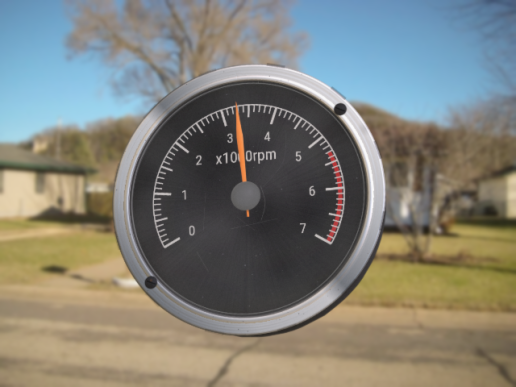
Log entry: 3300 (rpm)
